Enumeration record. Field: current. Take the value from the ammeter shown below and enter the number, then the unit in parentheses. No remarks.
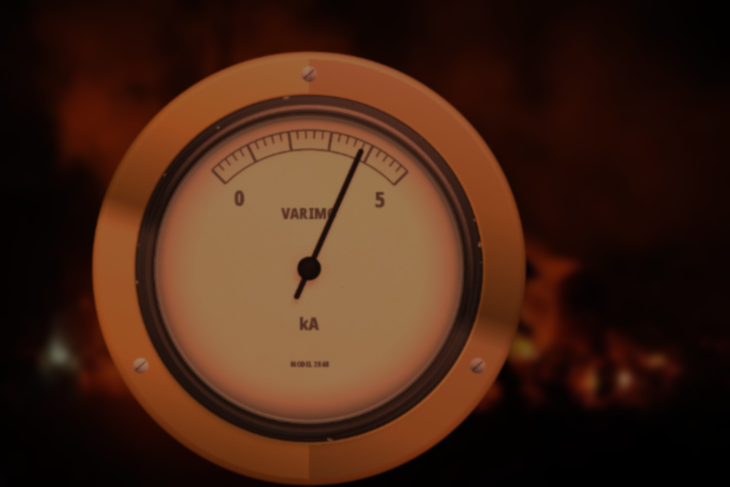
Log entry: 3.8 (kA)
